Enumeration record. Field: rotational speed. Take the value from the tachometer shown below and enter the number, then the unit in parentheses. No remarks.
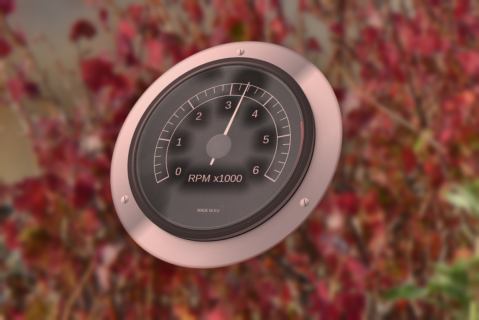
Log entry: 3400 (rpm)
